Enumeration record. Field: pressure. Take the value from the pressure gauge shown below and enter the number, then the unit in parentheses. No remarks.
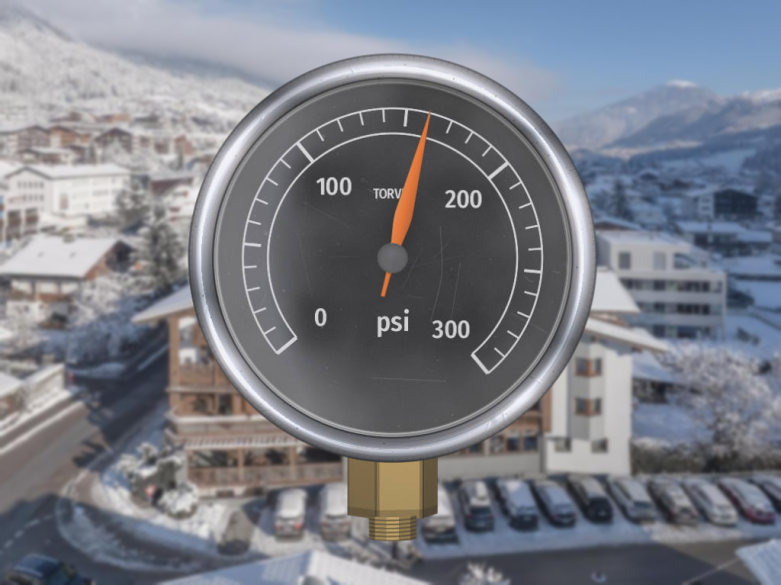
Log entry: 160 (psi)
